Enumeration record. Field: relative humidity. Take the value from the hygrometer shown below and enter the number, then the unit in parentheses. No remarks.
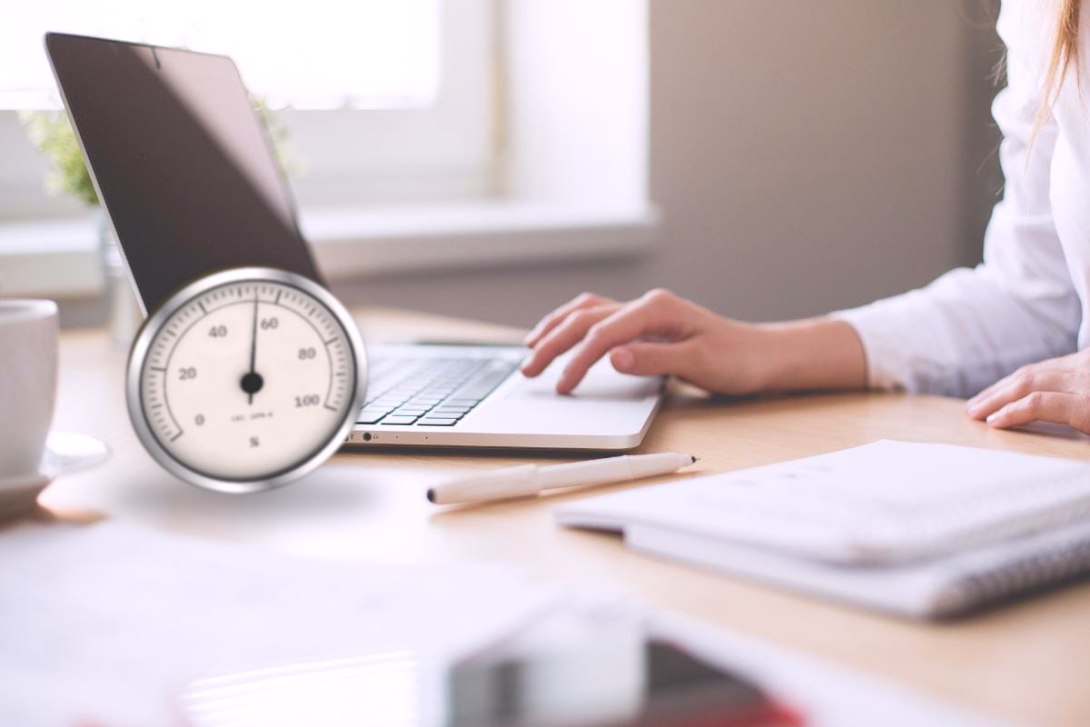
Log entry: 54 (%)
